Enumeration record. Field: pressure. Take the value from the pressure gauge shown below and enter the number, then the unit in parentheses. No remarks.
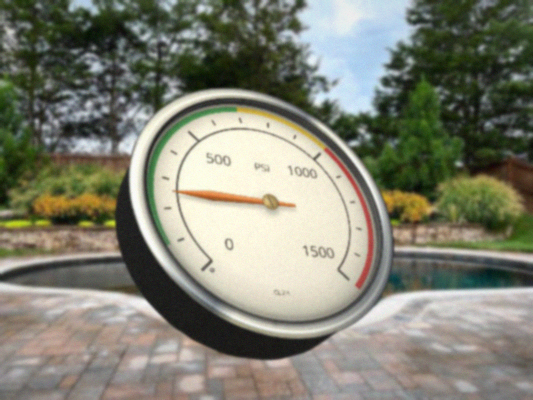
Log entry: 250 (psi)
